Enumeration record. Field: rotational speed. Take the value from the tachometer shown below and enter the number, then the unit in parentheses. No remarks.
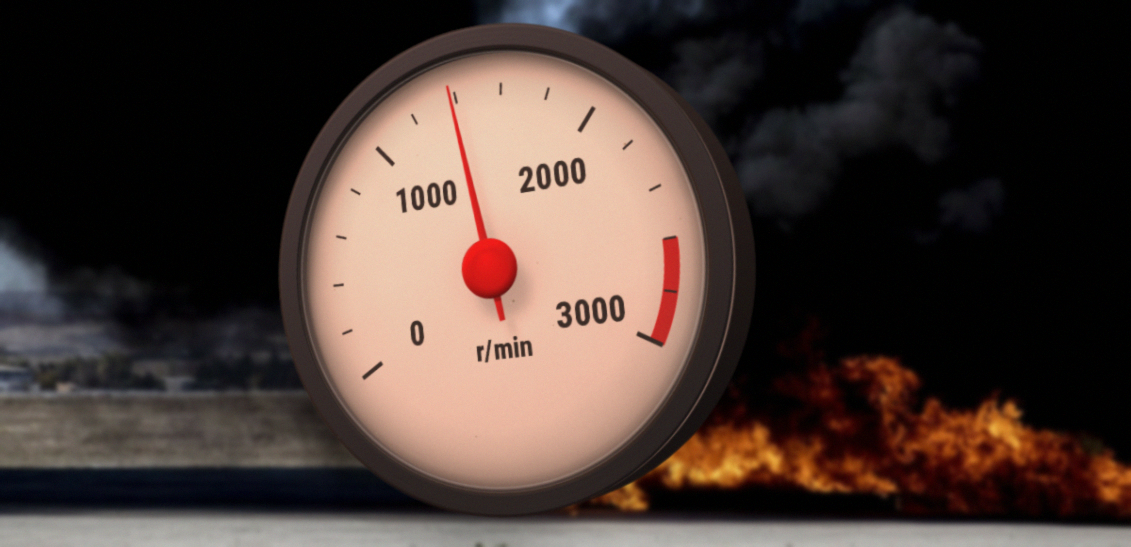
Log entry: 1400 (rpm)
